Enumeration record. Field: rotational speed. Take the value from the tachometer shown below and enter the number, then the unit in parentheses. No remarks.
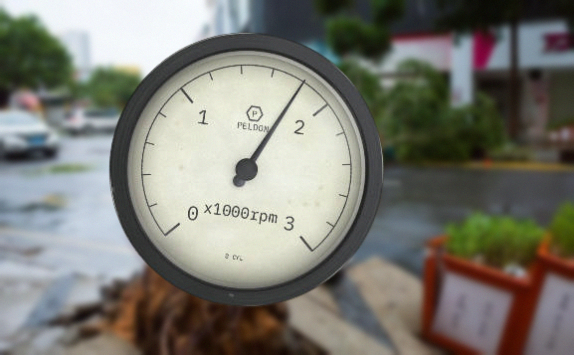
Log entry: 1800 (rpm)
